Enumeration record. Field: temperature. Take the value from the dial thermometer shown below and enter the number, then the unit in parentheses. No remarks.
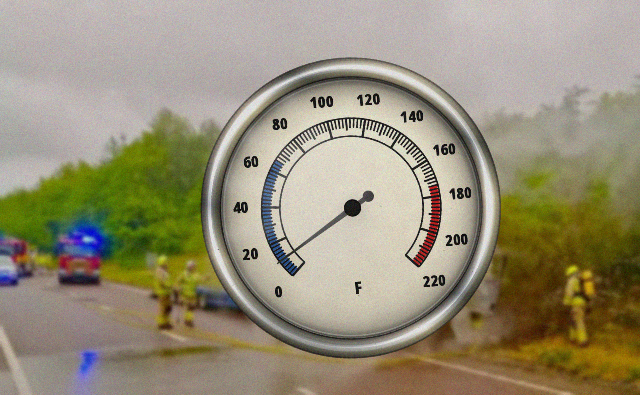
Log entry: 10 (°F)
